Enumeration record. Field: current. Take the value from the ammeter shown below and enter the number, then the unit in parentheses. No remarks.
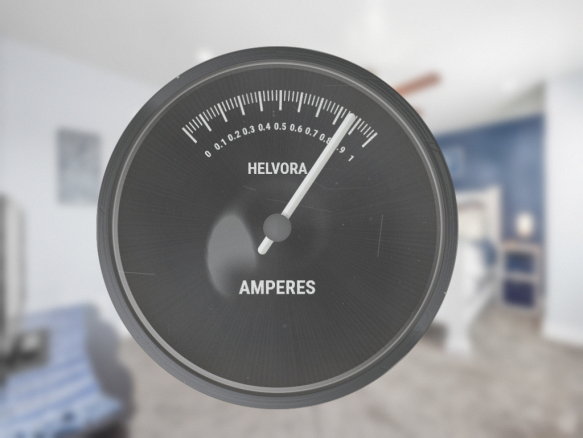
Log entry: 0.86 (A)
